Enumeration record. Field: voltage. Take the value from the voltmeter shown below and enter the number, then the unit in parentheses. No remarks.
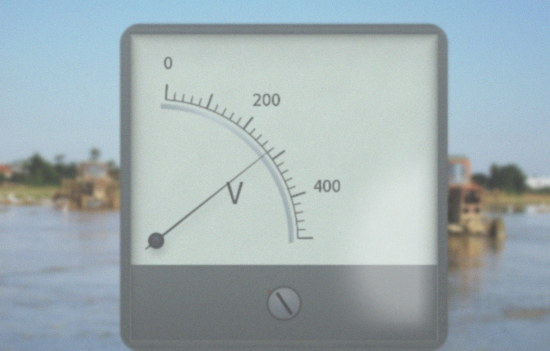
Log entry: 280 (V)
